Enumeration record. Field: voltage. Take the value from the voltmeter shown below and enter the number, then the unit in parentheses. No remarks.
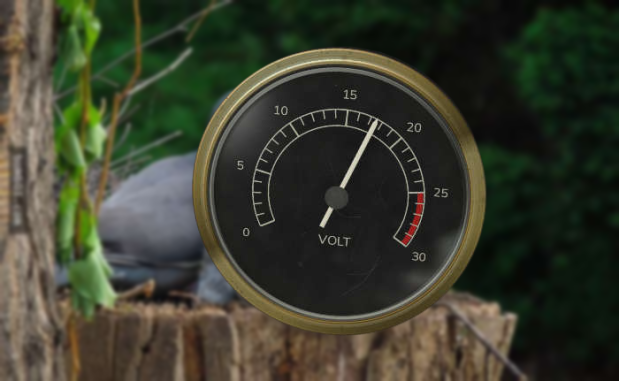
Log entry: 17.5 (V)
